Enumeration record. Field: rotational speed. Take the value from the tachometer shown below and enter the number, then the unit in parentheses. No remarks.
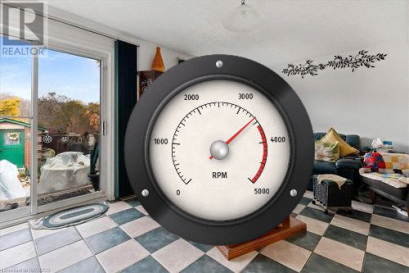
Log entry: 3400 (rpm)
